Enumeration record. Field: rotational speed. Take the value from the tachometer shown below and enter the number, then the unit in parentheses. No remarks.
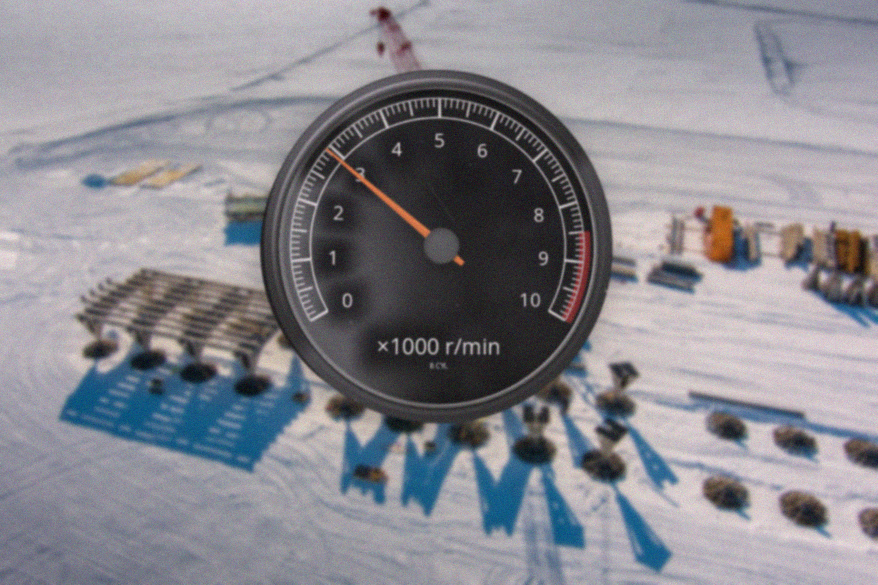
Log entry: 2900 (rpm)
